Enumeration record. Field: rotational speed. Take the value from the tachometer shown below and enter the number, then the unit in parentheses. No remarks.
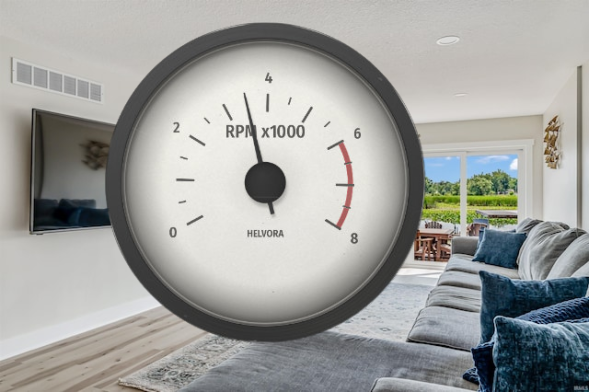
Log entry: 3500 (rpm)
